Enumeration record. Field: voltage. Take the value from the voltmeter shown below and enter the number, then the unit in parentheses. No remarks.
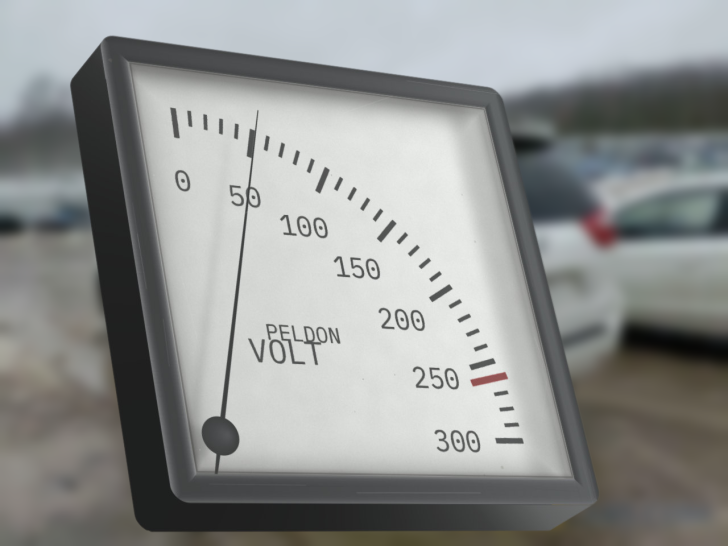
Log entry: 50 (V)
